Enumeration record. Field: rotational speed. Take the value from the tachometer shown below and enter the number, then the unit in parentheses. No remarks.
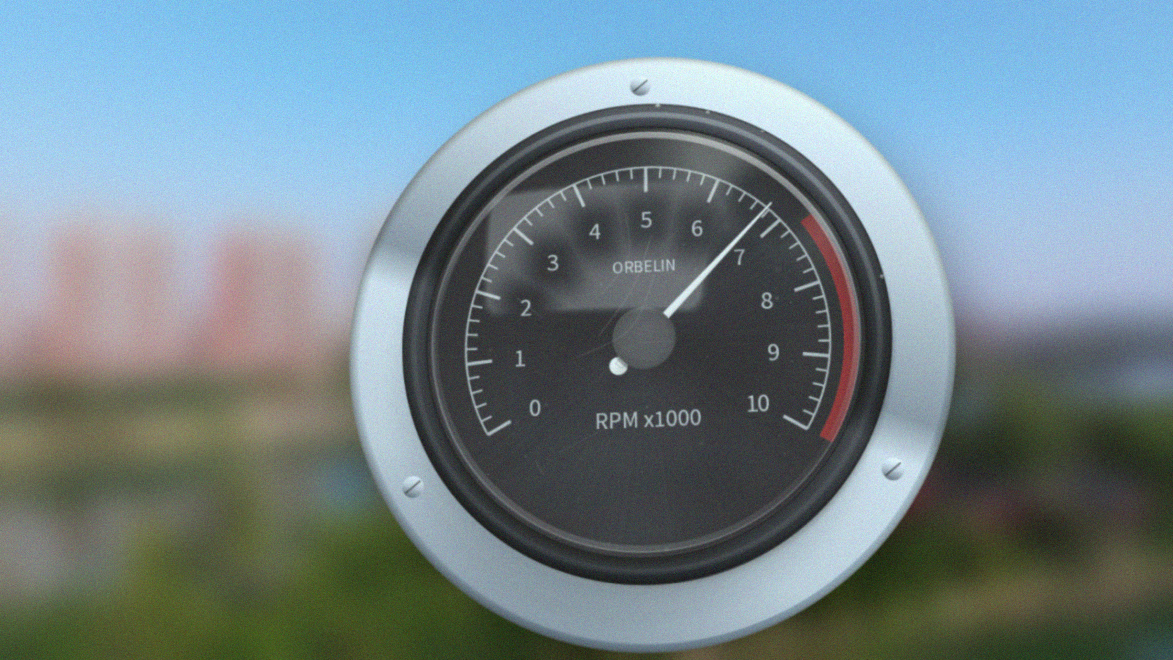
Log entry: 6800 (rpm)
